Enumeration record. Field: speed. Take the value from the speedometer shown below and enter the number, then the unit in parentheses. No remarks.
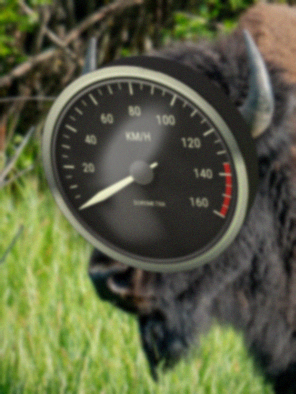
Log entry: 0 (km/h)
